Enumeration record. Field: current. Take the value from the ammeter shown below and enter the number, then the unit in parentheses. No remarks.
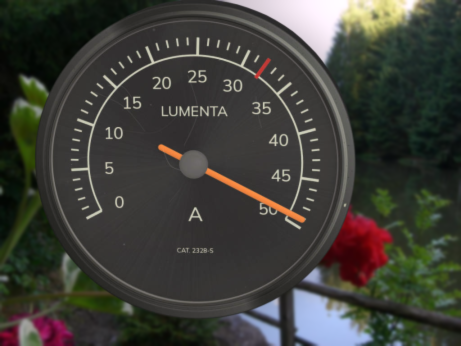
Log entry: 49 (A)
